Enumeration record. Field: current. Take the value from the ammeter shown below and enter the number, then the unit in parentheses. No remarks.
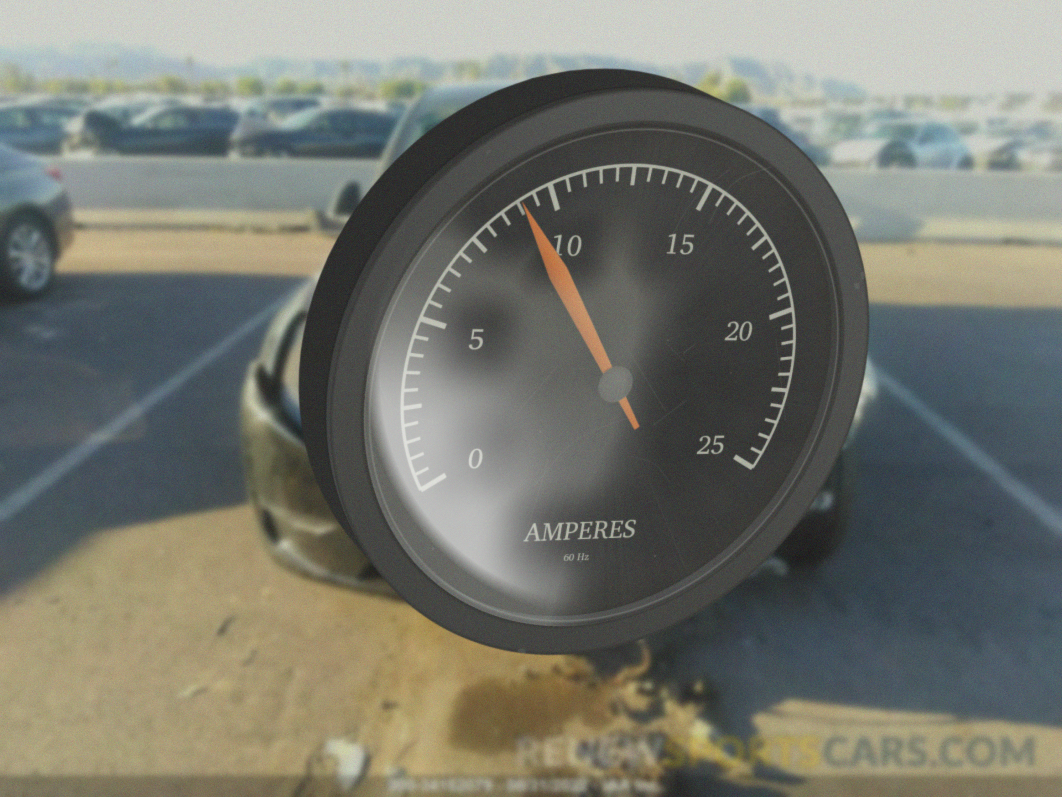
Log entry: 9 (A)
